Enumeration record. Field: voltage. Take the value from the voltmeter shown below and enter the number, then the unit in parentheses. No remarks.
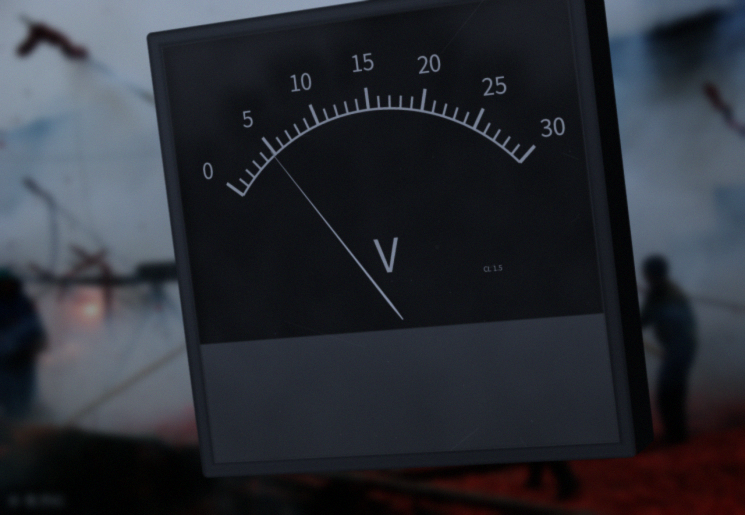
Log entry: 5 (V)
